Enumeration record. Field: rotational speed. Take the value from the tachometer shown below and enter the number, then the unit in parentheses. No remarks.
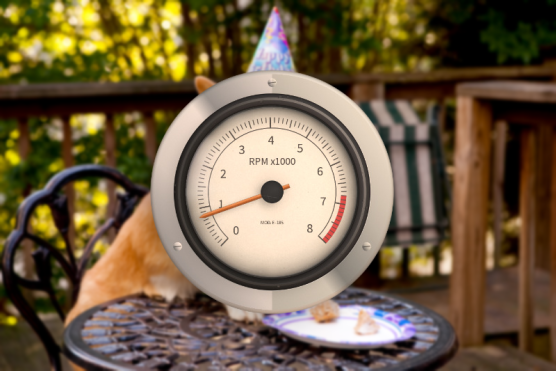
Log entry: 800 (rpm)
